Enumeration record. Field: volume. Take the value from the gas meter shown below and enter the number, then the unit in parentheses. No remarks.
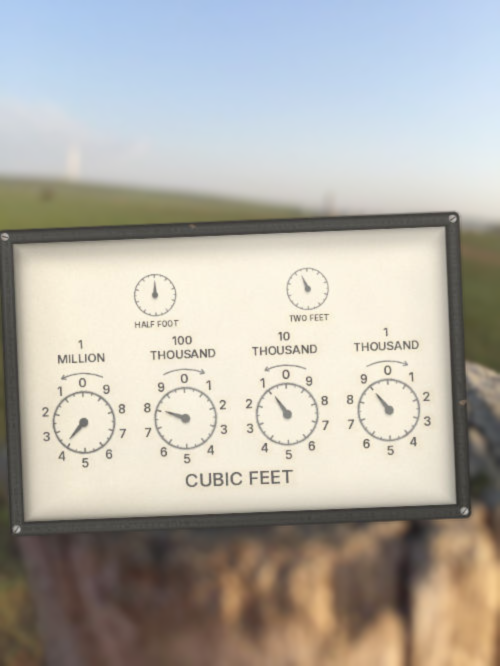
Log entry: 380900 (ft³)
